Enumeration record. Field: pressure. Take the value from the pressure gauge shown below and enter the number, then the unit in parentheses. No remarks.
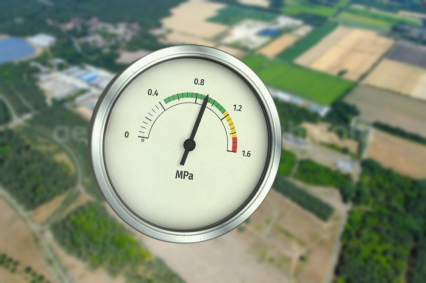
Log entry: 0.9 (MPa)
